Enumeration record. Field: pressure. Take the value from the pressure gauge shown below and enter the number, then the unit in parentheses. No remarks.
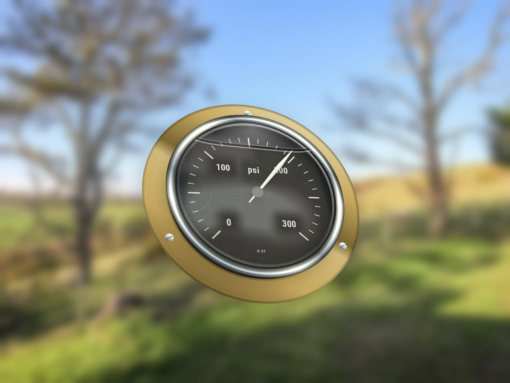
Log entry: 195 (psi)
